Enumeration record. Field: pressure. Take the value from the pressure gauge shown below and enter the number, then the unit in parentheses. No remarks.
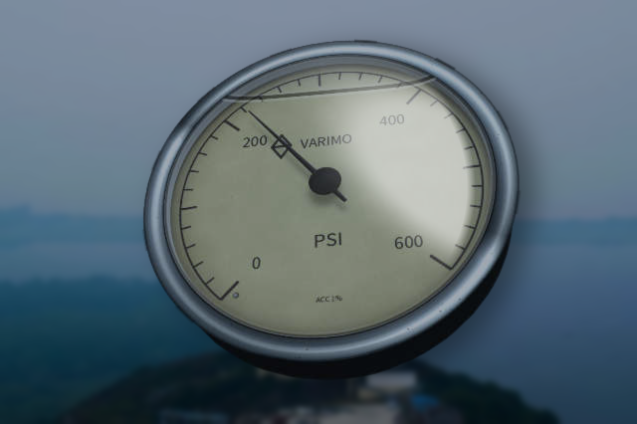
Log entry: 220 (psi)
